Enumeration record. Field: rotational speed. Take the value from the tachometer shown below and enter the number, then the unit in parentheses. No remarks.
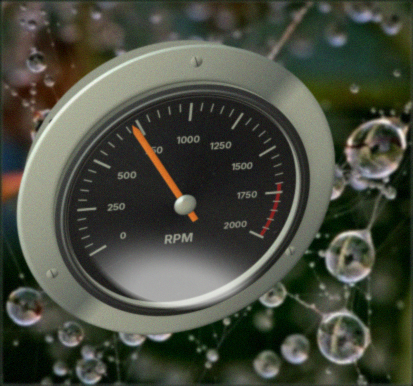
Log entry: 725 (rpm)
